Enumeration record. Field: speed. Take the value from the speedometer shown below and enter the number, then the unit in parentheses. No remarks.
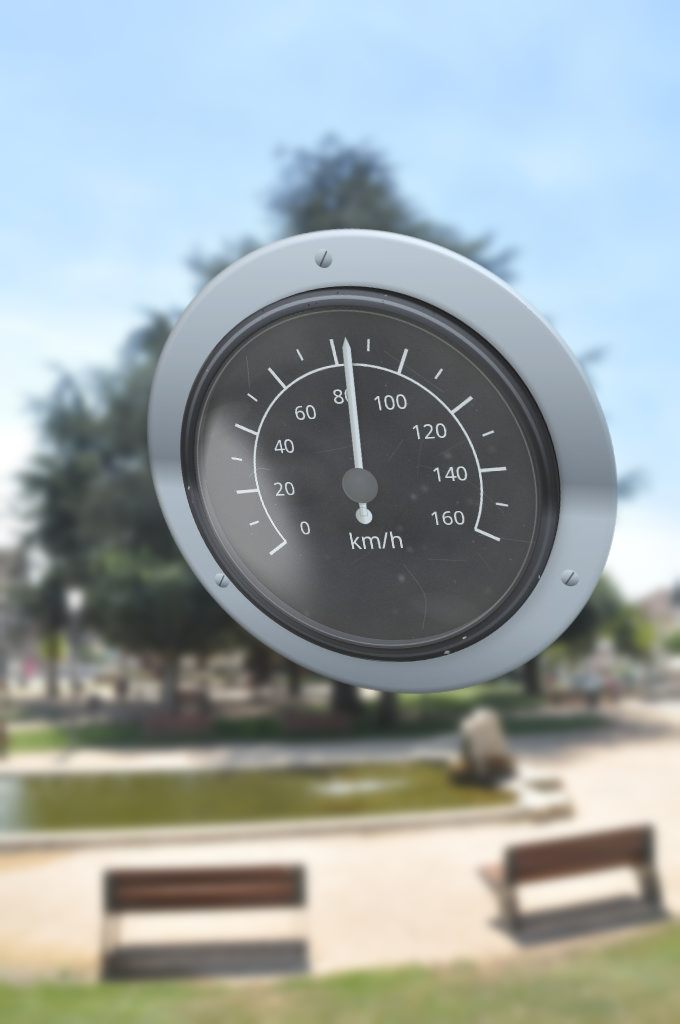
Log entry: 85 (km/h)
